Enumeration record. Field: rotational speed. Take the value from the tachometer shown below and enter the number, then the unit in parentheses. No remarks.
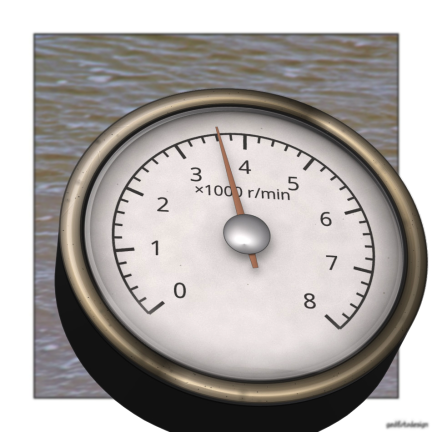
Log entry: 3600 (rpm)
